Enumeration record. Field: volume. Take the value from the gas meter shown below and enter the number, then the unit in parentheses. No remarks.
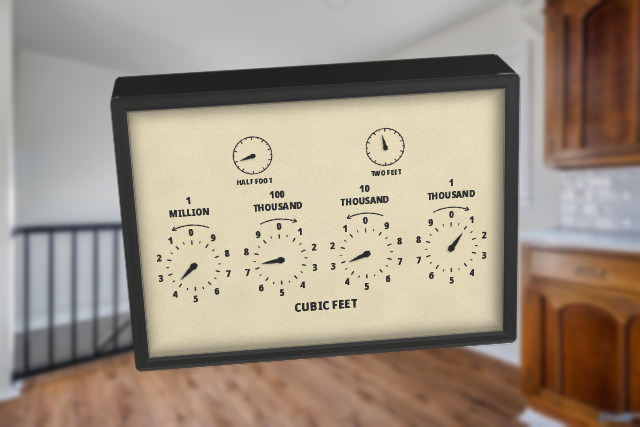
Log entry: 373100 (ft³)
